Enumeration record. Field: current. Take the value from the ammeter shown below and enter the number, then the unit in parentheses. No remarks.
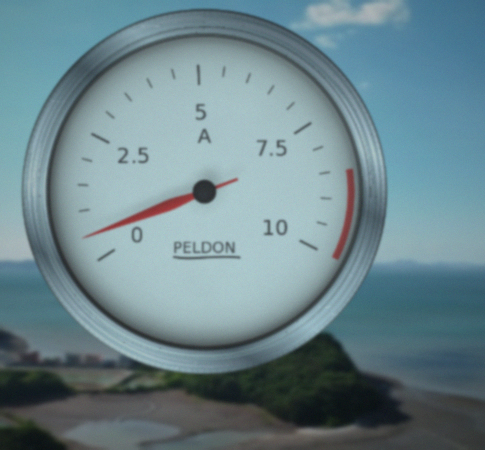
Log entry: 0.5 (A)
